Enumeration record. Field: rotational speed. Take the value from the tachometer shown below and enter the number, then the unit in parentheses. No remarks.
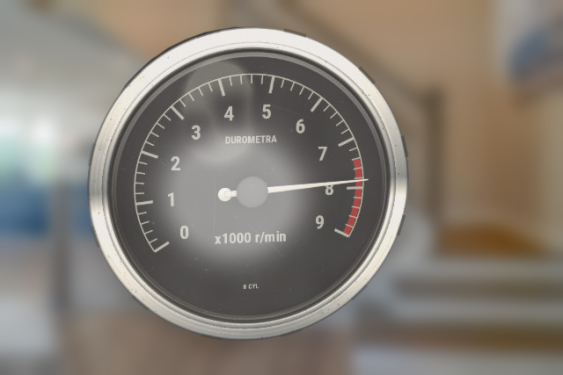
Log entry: 7800 (rpm)
